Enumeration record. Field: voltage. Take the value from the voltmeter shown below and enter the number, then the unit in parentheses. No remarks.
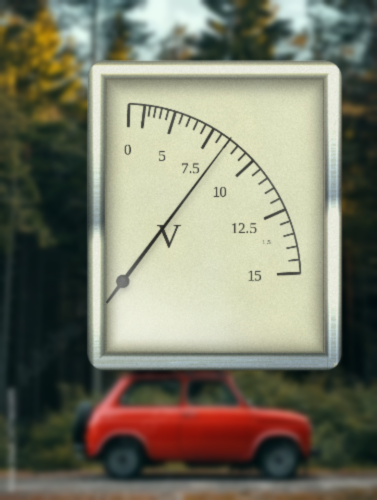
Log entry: 8.5 (V)
